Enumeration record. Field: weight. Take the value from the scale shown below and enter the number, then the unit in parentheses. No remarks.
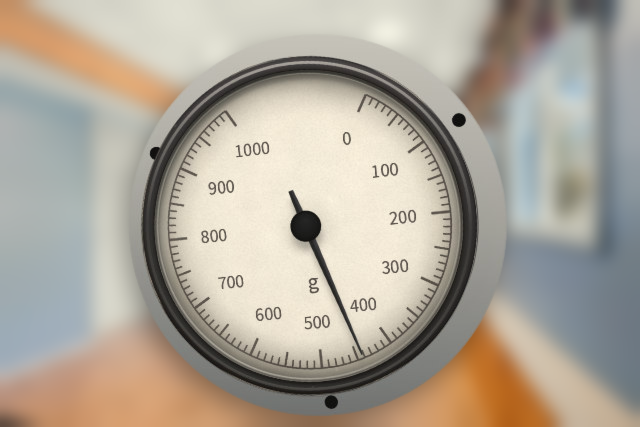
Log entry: 440 (g)
